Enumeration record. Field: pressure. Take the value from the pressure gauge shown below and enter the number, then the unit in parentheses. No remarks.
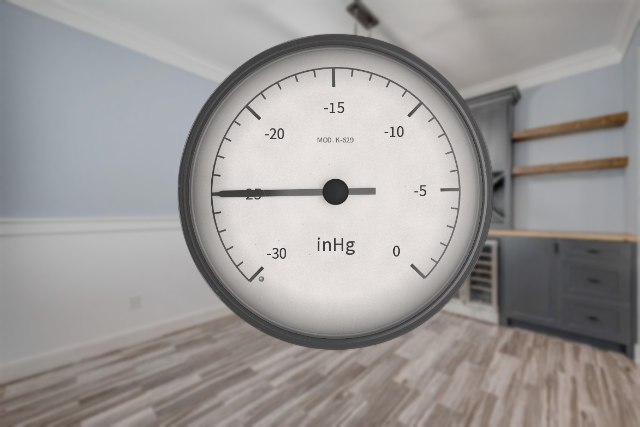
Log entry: -25 (inHg)
